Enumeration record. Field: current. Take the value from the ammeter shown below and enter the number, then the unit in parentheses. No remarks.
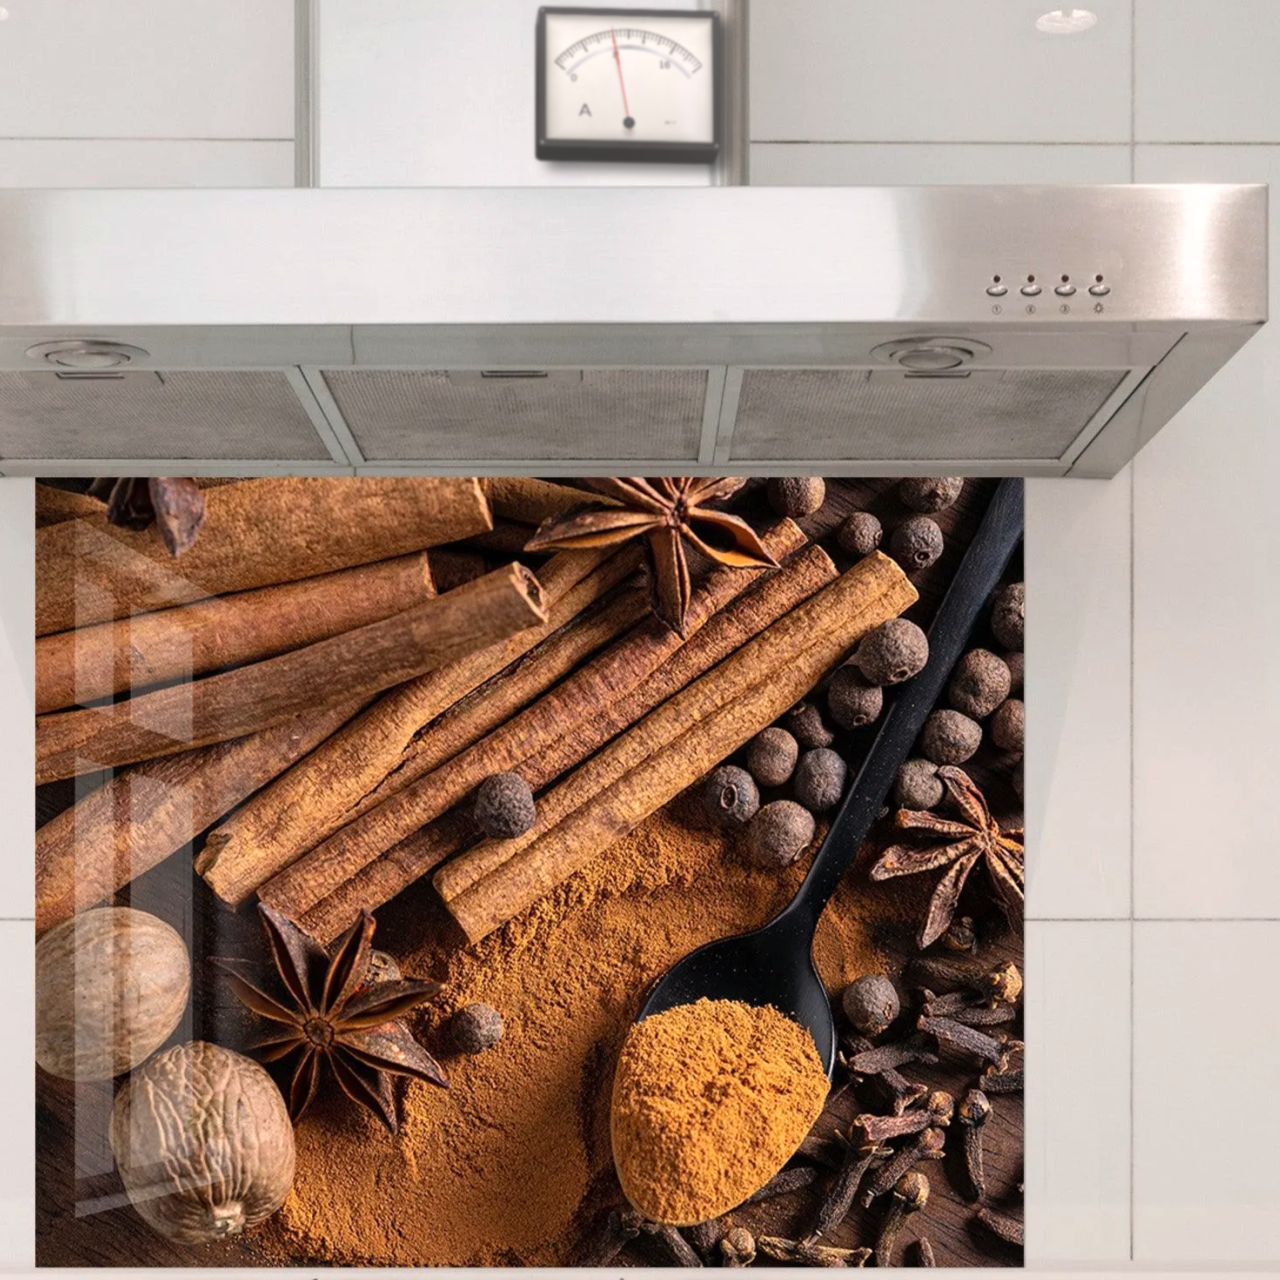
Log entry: 8 (A)
